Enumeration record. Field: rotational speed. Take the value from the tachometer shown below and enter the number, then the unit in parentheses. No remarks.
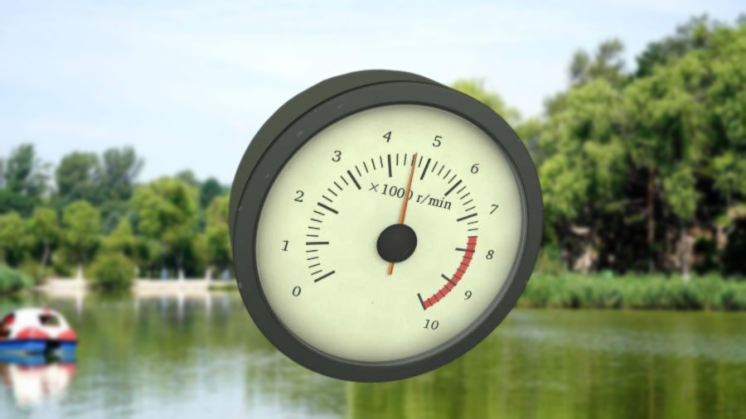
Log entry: 4600 (rpm)
